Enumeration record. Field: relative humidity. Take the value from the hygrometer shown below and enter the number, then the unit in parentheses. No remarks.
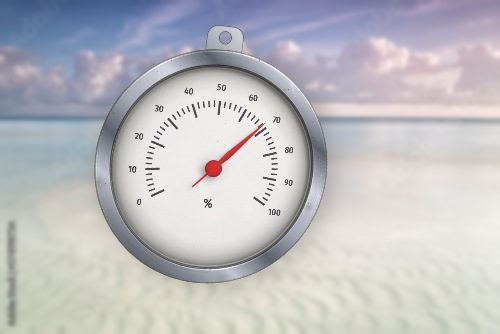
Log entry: 68 (%)
